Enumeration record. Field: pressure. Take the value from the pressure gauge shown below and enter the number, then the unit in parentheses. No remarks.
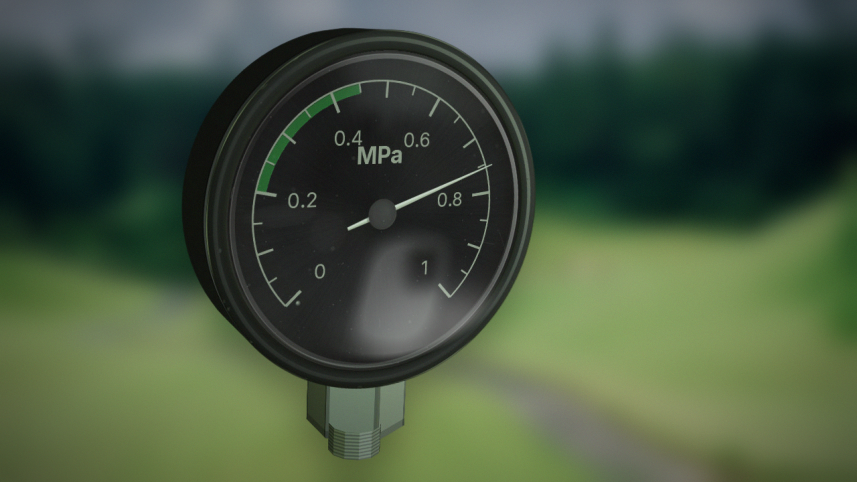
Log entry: 0.75 (MPa)
